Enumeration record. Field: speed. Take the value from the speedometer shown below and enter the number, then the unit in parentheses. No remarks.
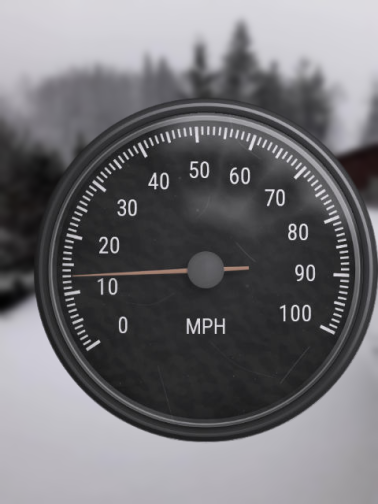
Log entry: 13 (mph)
